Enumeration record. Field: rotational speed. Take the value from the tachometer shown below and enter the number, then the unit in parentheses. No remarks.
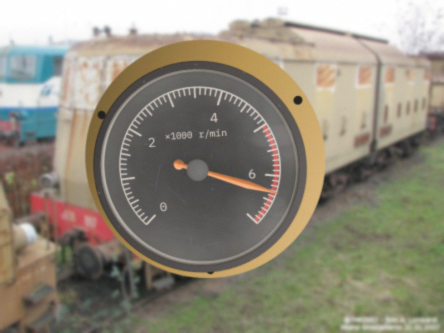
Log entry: 6300 (rpm)
